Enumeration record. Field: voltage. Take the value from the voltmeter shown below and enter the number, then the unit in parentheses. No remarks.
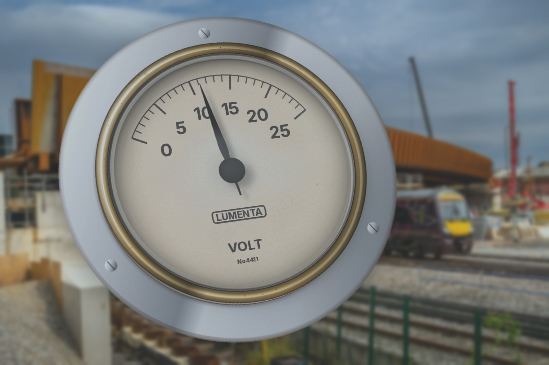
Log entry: 11 (V)
